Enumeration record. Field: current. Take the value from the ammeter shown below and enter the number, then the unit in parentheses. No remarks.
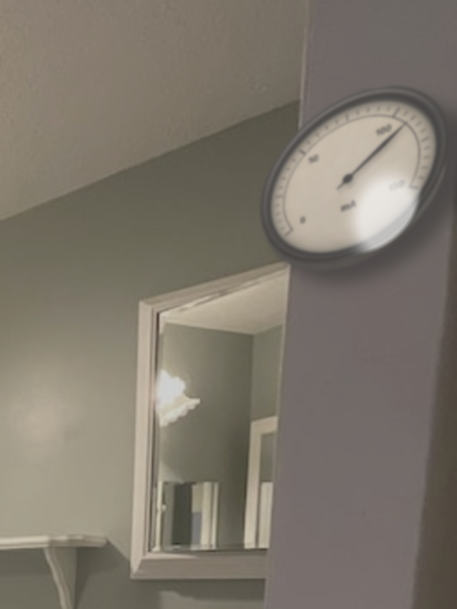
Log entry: 110 (mA)
